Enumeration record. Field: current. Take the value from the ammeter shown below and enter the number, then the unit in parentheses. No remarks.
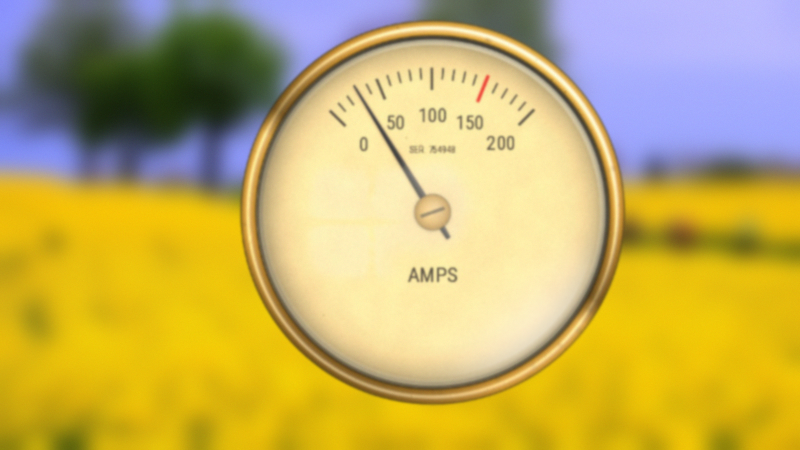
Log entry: 30 (A)
